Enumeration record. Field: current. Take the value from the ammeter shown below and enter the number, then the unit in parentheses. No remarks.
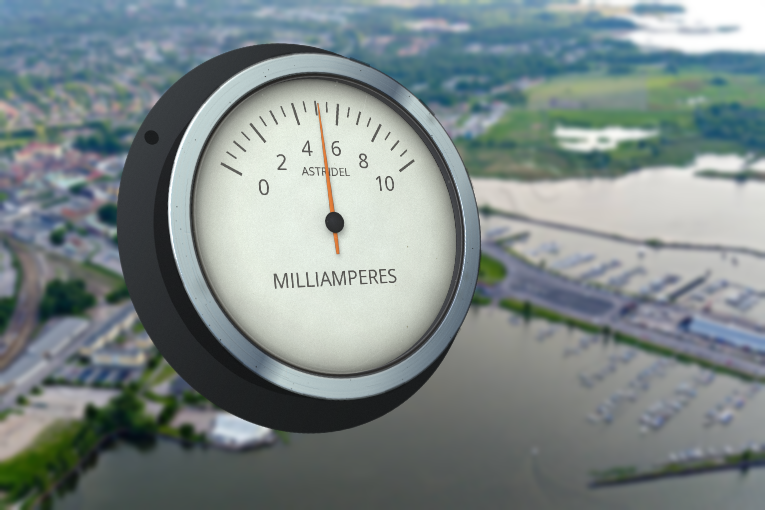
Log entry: 5 (mA)
